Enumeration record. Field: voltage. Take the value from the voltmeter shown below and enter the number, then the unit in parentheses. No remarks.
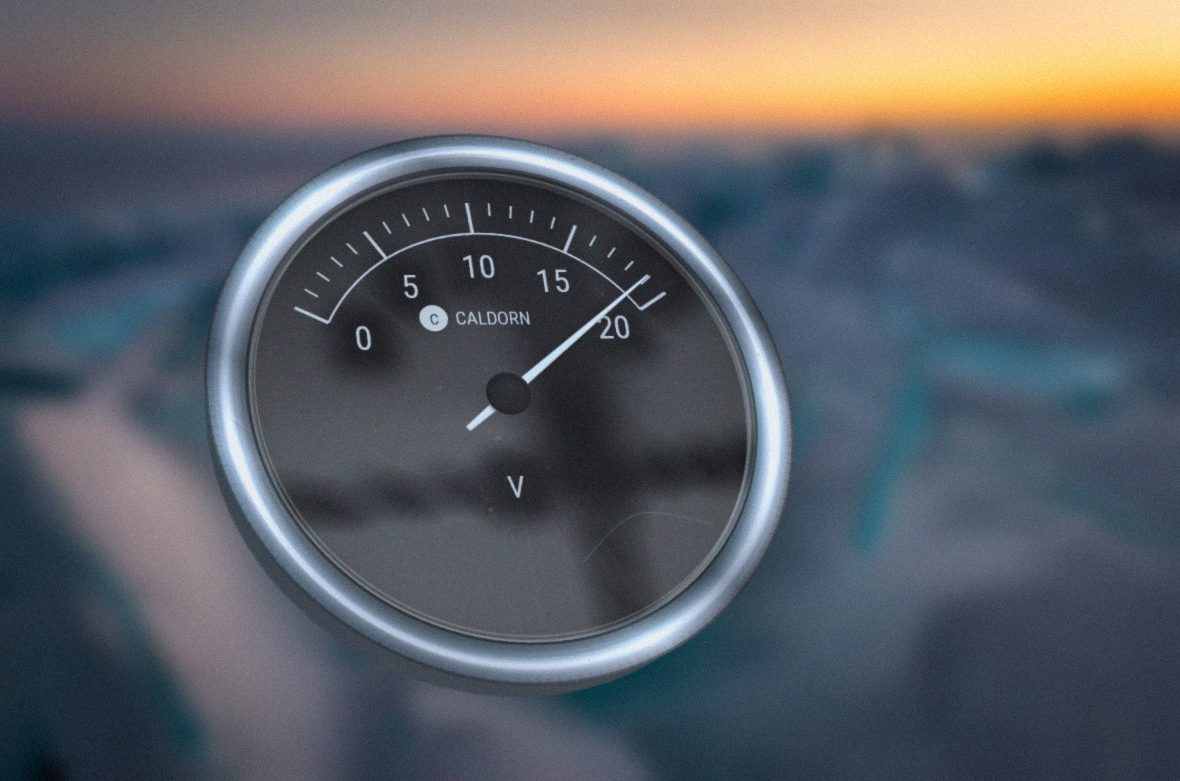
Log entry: 19 (V)
